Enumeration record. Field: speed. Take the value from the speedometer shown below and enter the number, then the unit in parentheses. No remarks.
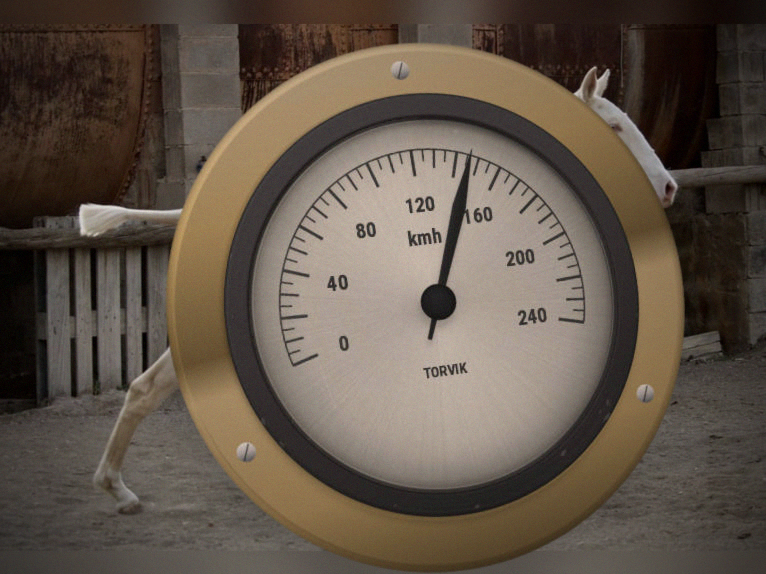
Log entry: 145 (km/h)
